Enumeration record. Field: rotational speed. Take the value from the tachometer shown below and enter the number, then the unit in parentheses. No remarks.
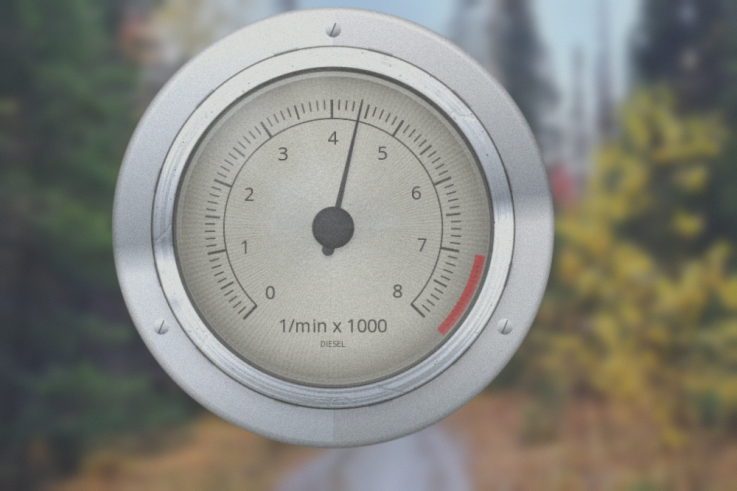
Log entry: 4400 (rpm)
